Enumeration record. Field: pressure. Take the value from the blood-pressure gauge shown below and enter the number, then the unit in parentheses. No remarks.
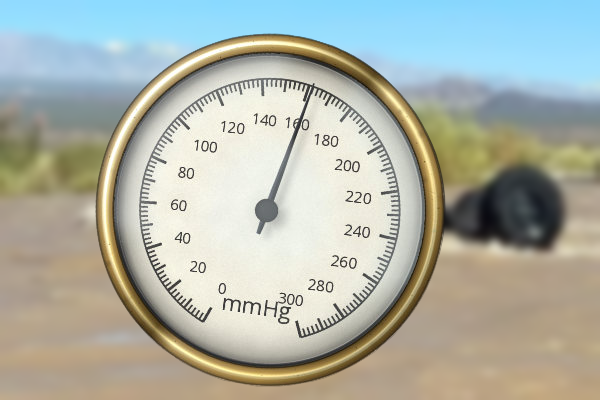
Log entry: 162 (mmHg)
